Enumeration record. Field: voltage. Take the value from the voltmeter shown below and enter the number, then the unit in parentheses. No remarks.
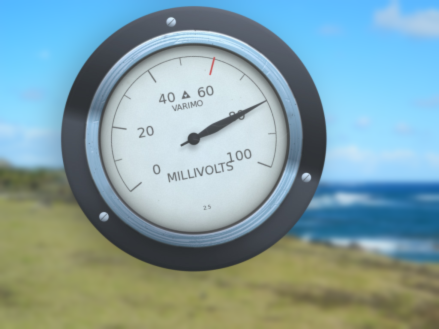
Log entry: 80 (mV)
